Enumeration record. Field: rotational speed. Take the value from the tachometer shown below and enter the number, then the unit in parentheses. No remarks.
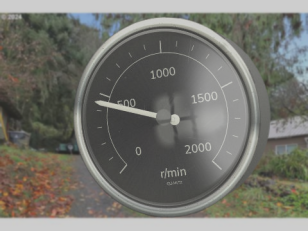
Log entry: 450 (rpm)
